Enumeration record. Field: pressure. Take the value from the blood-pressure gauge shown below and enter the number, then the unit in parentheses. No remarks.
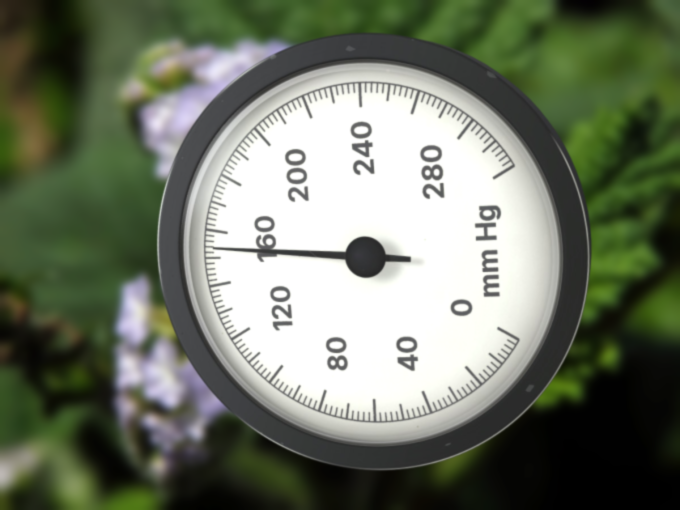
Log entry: 154 (mmHg)
